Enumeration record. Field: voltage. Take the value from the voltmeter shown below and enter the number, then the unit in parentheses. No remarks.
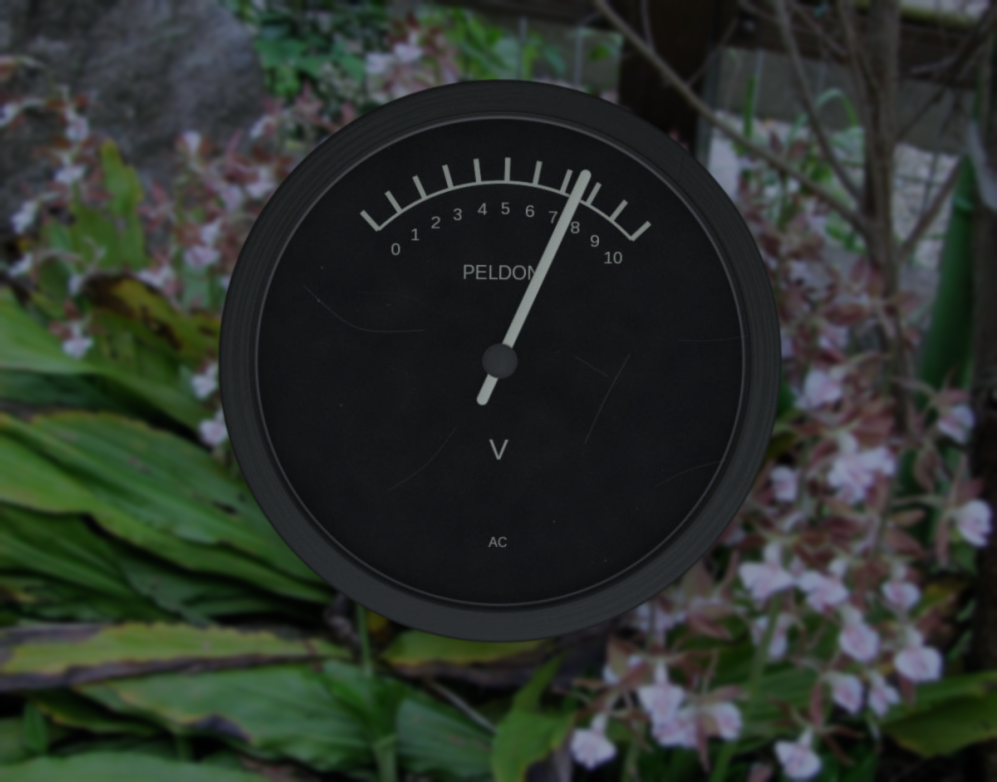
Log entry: 7.5 (V)
